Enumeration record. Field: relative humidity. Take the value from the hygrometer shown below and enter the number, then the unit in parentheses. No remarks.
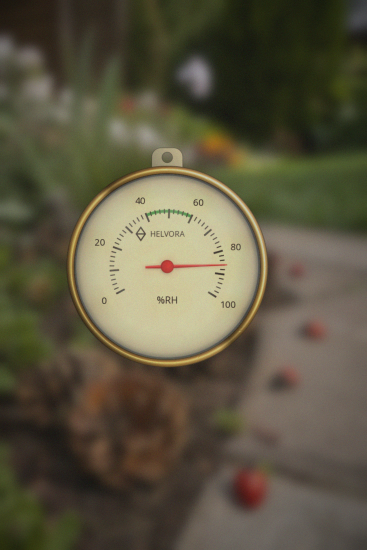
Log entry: 86 (%)
